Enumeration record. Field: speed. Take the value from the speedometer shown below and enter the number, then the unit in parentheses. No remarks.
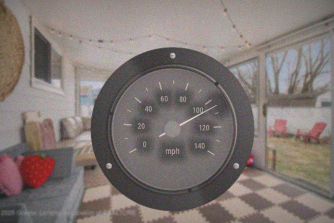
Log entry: 105 (mph)
